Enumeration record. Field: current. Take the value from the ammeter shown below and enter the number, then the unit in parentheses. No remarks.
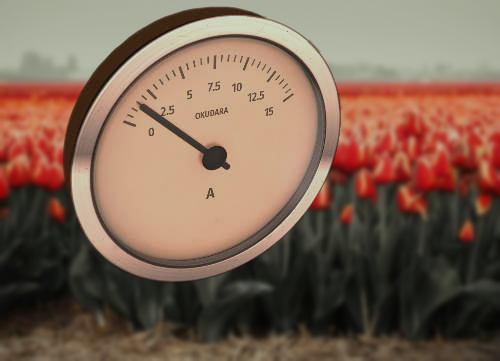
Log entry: 1.5 (A)
